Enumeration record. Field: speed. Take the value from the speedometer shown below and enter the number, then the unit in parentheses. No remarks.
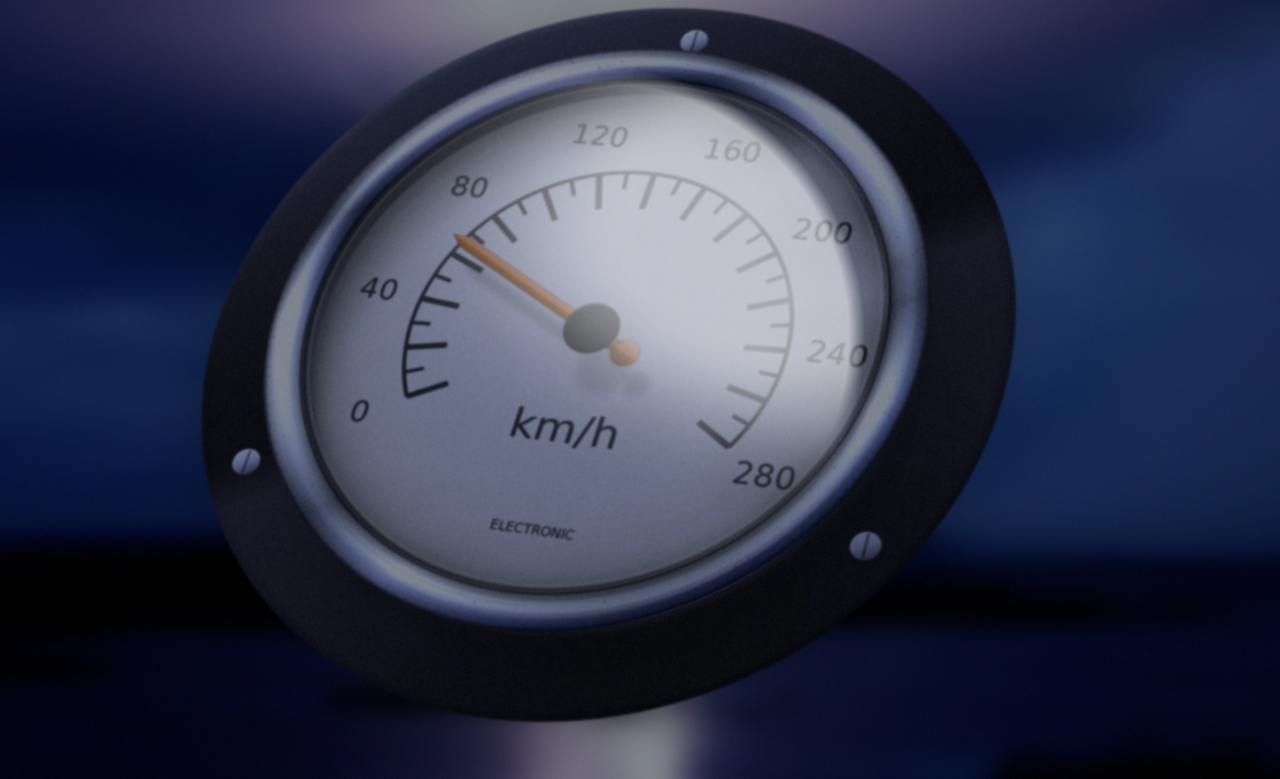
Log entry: 65 (km/h)
